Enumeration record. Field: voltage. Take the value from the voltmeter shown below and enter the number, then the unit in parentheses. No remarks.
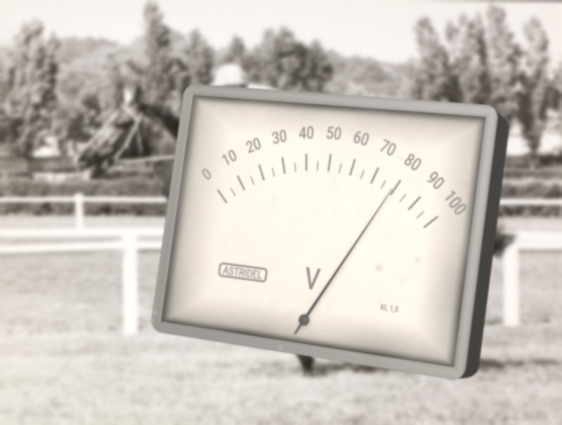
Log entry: 80 (V)
